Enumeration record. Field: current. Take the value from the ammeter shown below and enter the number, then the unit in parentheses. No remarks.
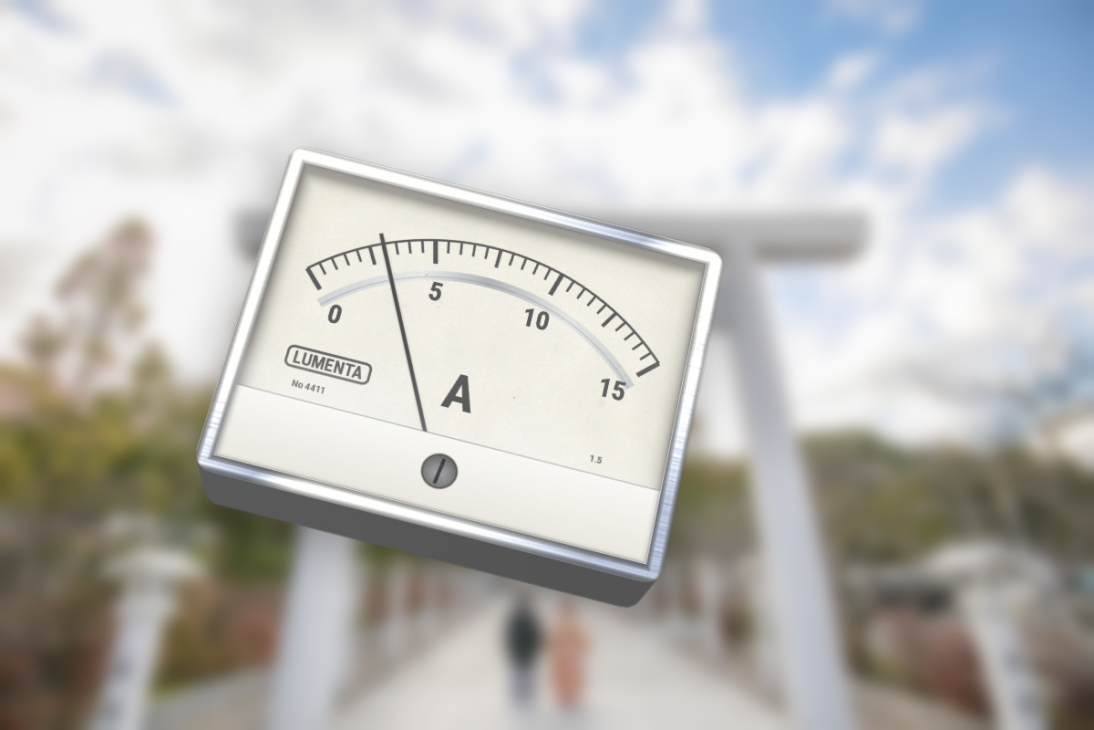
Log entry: 3 (A)
